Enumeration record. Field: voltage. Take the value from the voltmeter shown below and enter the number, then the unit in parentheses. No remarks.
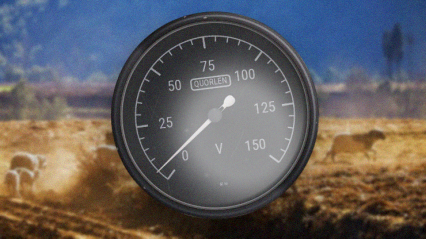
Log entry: 5 (V)
